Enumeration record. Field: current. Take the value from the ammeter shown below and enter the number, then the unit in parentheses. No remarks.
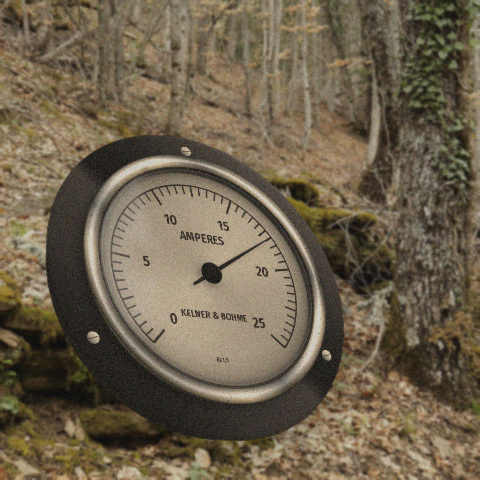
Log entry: 18 (A)
